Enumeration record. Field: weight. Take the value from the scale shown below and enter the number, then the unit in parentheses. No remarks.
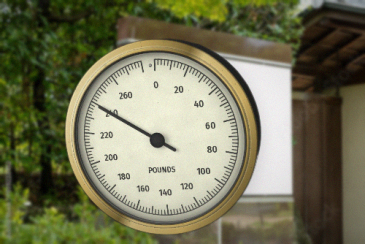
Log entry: 240 (lb)
